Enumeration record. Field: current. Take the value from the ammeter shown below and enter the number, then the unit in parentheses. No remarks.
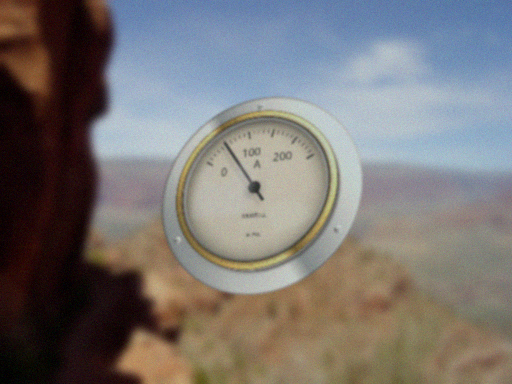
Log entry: 50 (A)
